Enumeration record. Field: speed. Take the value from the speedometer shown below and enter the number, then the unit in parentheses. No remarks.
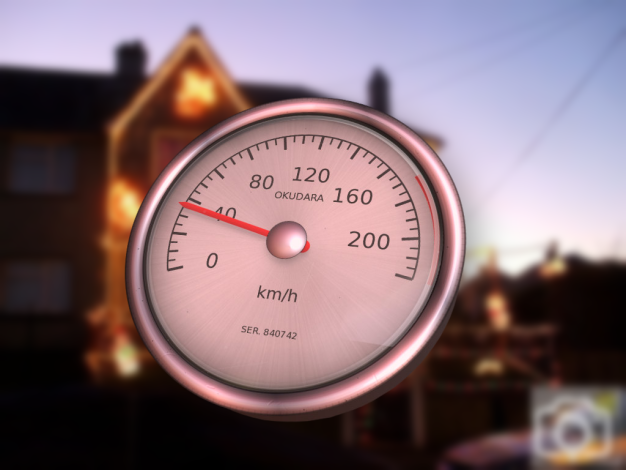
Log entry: 35 (km/h)
